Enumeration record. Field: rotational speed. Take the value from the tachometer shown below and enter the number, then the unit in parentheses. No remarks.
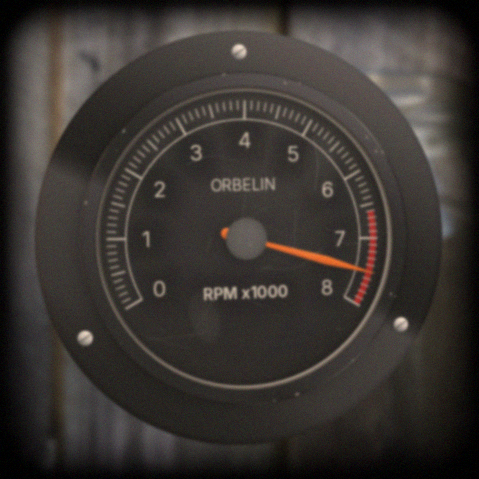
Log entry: 7500 (rpm)
